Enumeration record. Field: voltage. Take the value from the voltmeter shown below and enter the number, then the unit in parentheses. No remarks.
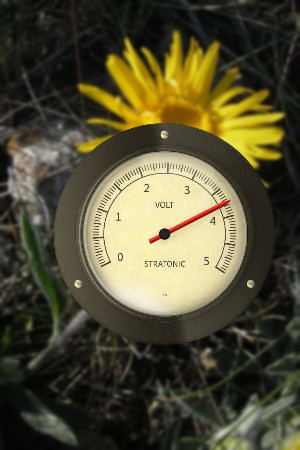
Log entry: 3.75 (V)
